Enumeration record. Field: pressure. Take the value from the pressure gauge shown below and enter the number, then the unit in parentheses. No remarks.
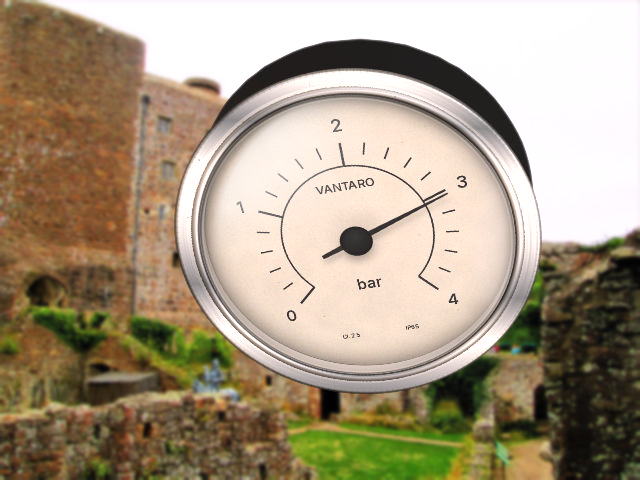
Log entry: 3 (bar)
